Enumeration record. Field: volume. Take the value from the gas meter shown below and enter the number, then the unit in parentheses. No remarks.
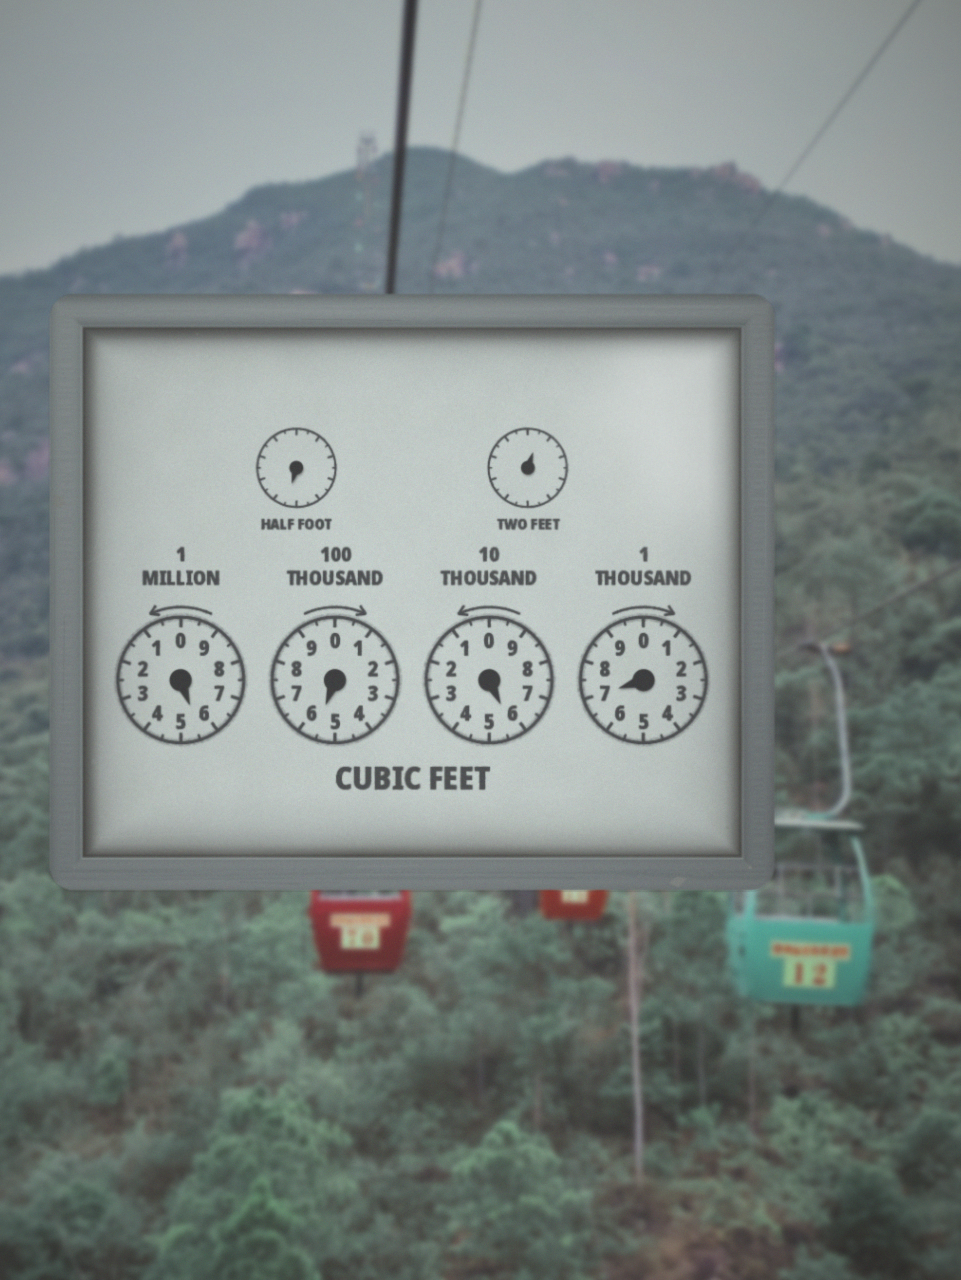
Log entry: 555700 (ft³)
